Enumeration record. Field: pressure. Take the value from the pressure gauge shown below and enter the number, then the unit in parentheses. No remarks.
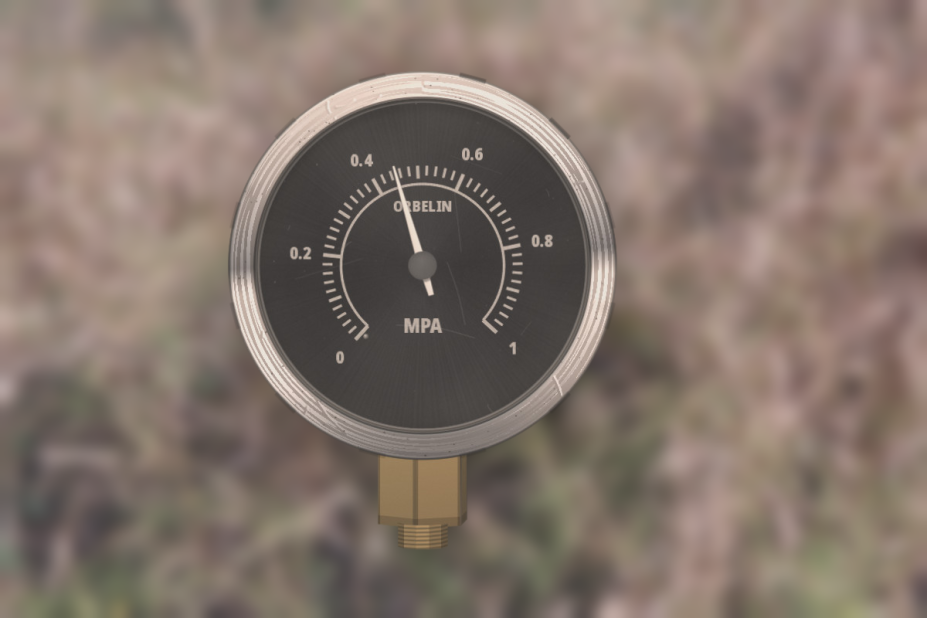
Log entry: 0.45 (MPa)
